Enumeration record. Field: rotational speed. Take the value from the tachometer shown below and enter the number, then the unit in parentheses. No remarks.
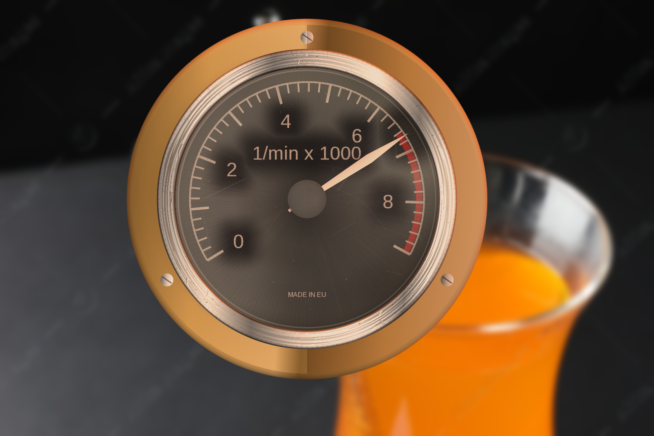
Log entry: 6700 (rpm)
